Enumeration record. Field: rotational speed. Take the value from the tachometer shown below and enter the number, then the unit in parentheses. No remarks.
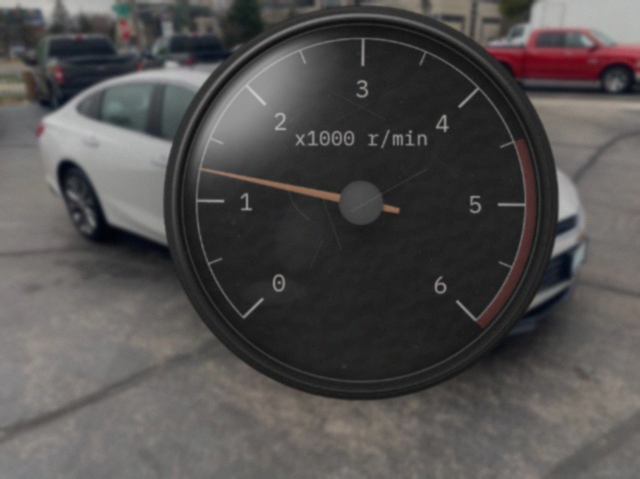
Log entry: 1250 (rpm)
